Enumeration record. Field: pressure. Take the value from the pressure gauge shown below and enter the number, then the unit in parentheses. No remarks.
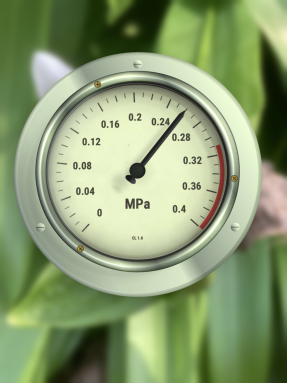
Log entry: 0.26 (MPa)
